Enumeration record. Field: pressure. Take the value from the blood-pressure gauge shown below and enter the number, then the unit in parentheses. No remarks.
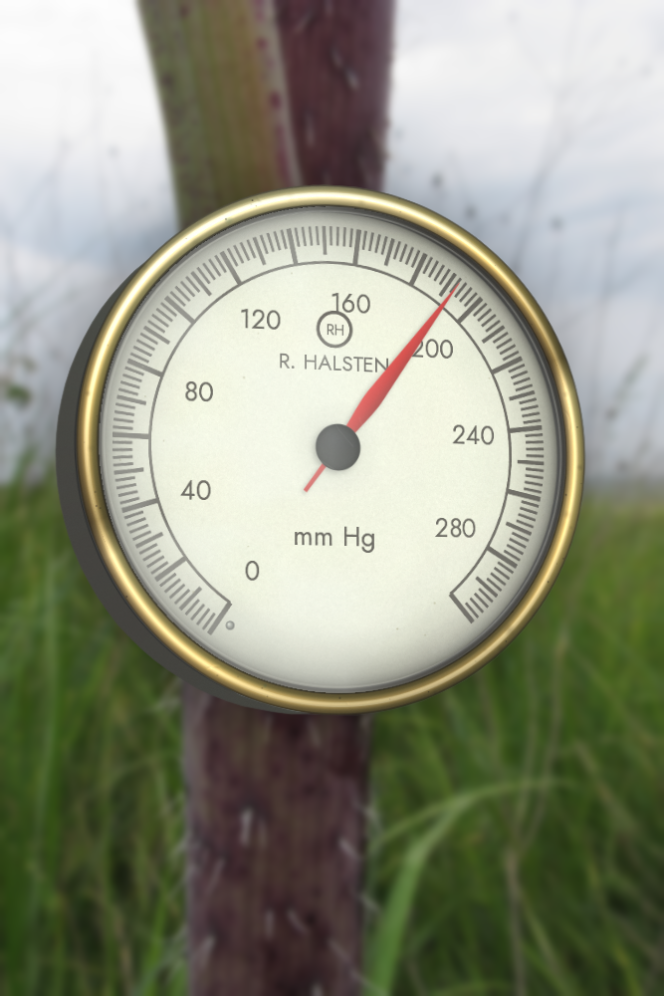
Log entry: 192 (mmHg)
